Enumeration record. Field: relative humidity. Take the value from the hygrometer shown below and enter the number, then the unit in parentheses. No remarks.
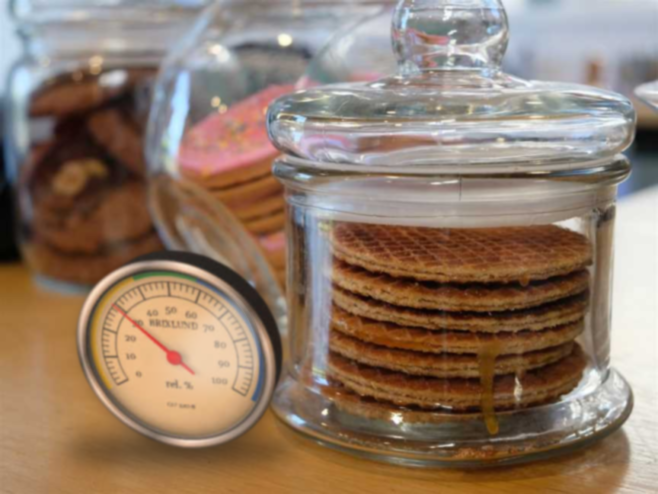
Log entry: 30 (%)
